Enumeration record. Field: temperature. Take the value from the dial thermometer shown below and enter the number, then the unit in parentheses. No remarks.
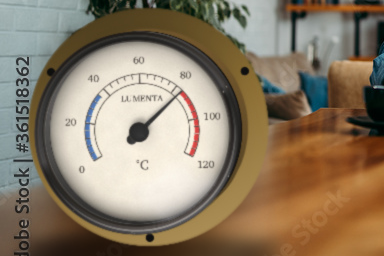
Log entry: 84 (°C)
